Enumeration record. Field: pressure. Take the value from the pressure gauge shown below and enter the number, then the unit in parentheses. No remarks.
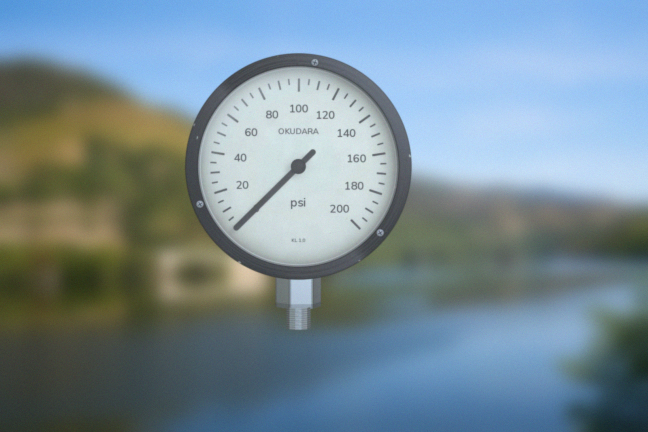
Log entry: 0 (psi)
